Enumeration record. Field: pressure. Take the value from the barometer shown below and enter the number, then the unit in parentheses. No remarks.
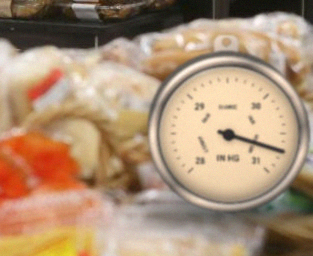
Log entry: 30.7 (inHg)
